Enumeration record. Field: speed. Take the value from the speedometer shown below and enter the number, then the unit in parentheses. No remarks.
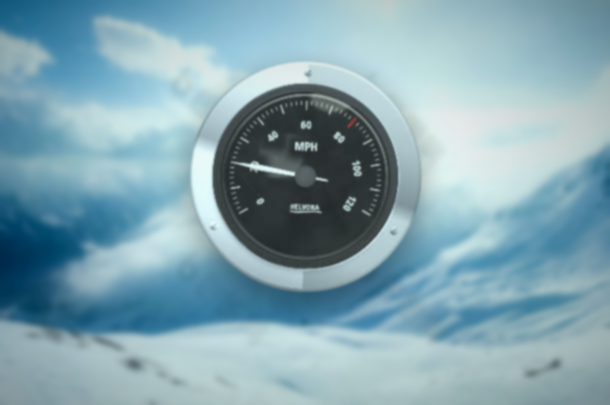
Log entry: 20 (mph)
